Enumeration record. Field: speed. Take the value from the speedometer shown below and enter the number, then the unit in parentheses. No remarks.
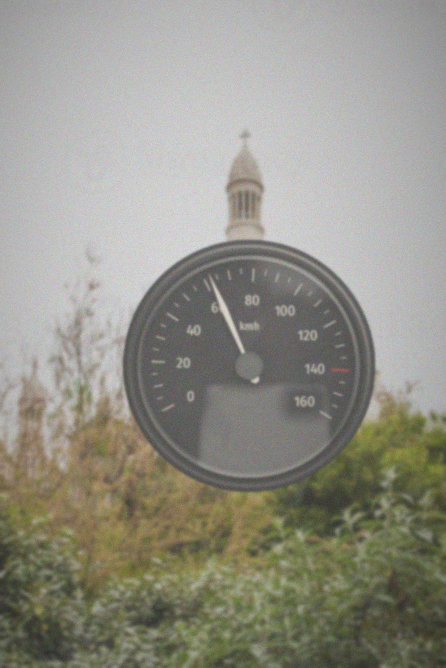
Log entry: 62.5 (km/h)
